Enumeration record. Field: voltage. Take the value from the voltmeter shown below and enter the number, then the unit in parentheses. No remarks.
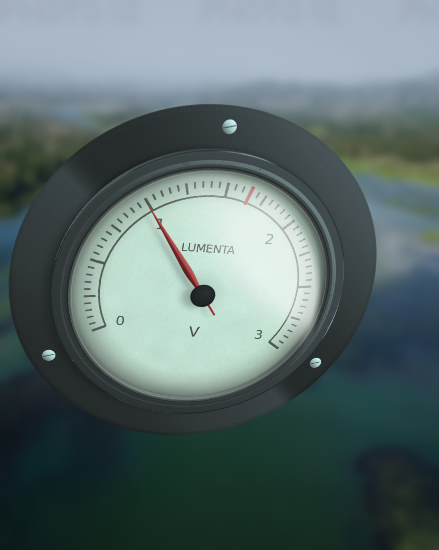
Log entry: 1 (V)
